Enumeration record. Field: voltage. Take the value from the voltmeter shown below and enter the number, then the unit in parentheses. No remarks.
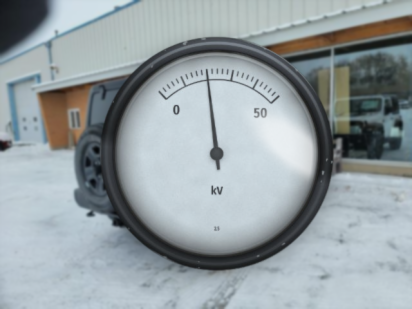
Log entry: 20 (kV)
